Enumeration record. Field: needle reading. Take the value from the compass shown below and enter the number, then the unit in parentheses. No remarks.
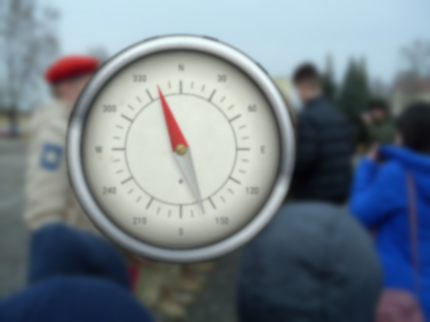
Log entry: 340 (°)
